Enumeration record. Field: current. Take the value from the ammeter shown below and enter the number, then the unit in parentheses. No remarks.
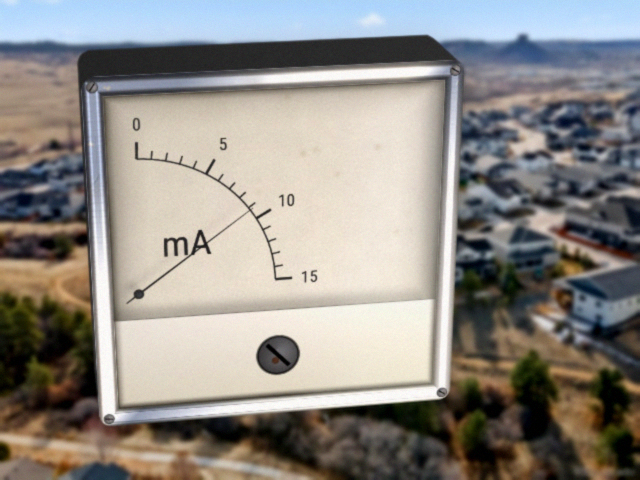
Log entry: 9 (mA)
